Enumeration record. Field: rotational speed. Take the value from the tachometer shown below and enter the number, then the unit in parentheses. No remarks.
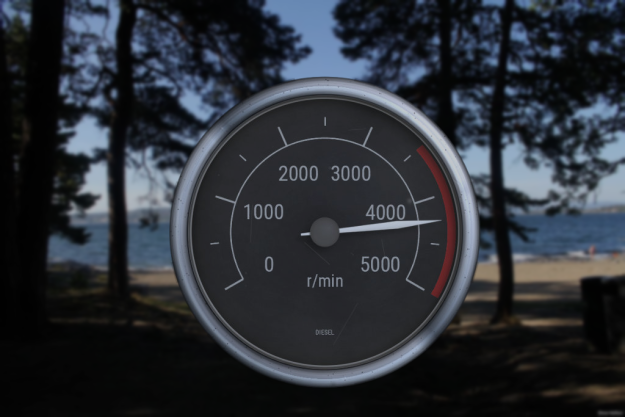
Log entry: 4250 (rpm)
